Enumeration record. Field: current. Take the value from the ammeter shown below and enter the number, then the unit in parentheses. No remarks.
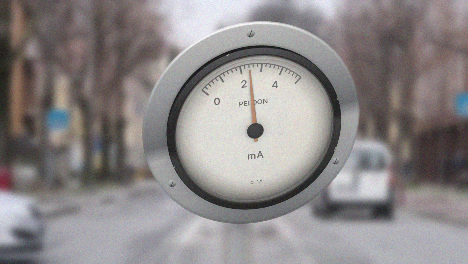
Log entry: 2.4 (mA)
